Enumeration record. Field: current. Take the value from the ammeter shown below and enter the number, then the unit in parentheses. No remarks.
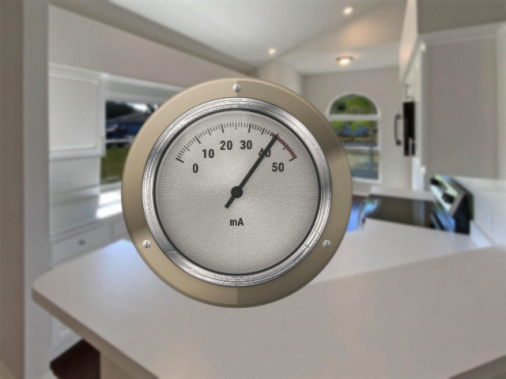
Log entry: 40 (mA)
